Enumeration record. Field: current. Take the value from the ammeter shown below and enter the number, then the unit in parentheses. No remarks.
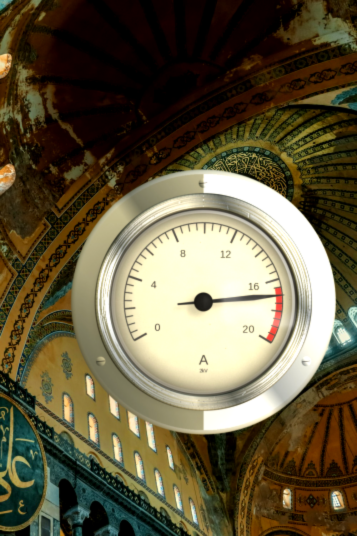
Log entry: 17 (A)
